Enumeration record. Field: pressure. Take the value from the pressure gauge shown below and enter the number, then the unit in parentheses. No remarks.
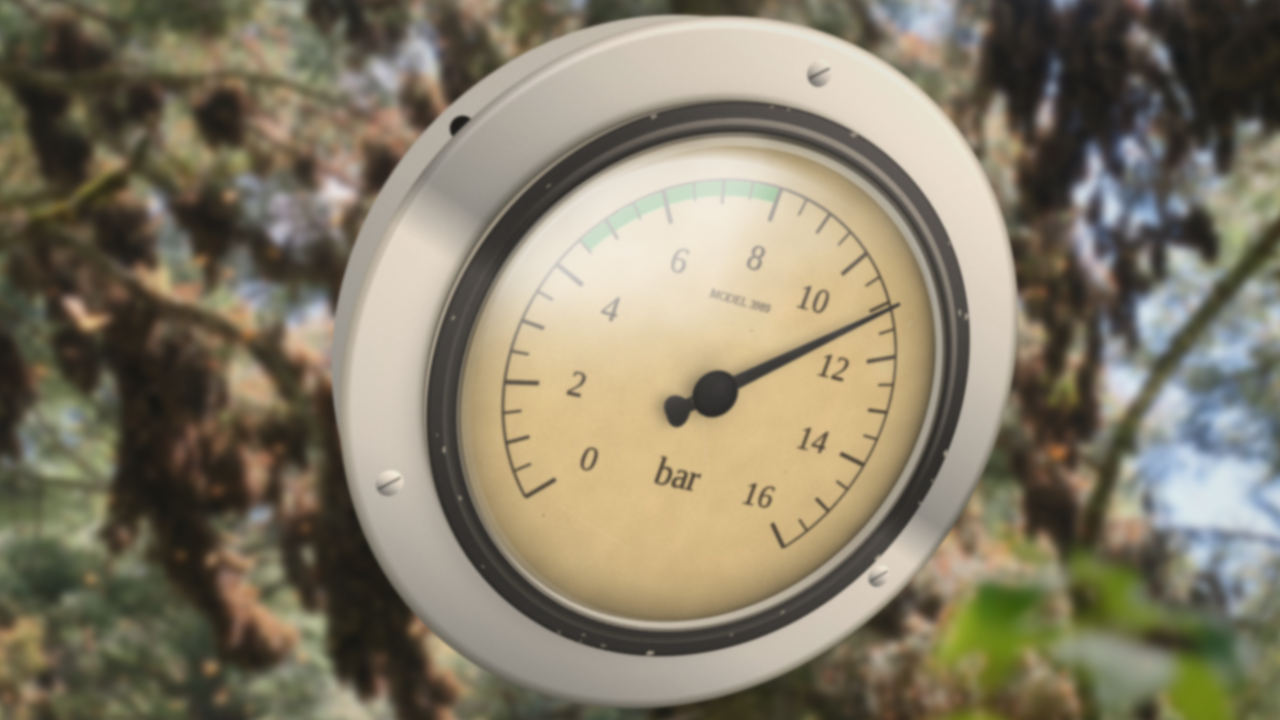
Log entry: 11 (bar)
